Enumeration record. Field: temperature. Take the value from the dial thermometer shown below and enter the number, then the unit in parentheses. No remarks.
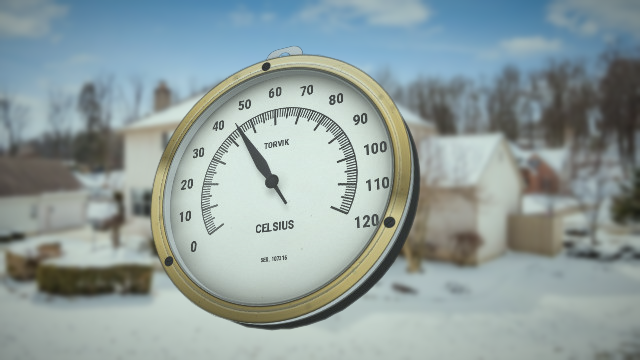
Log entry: 45 (°C)
